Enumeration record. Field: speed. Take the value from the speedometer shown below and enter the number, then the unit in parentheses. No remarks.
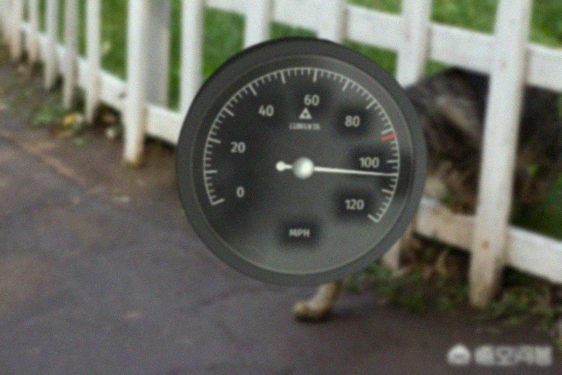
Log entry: 104 (mph)
